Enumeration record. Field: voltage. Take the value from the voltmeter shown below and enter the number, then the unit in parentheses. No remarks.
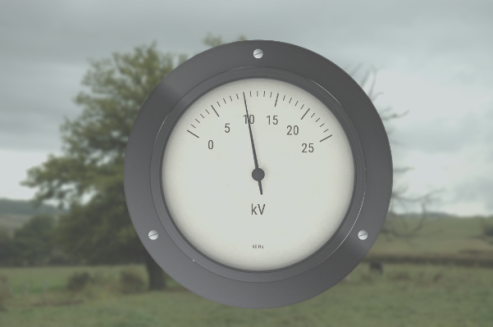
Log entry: 10 (kV)
